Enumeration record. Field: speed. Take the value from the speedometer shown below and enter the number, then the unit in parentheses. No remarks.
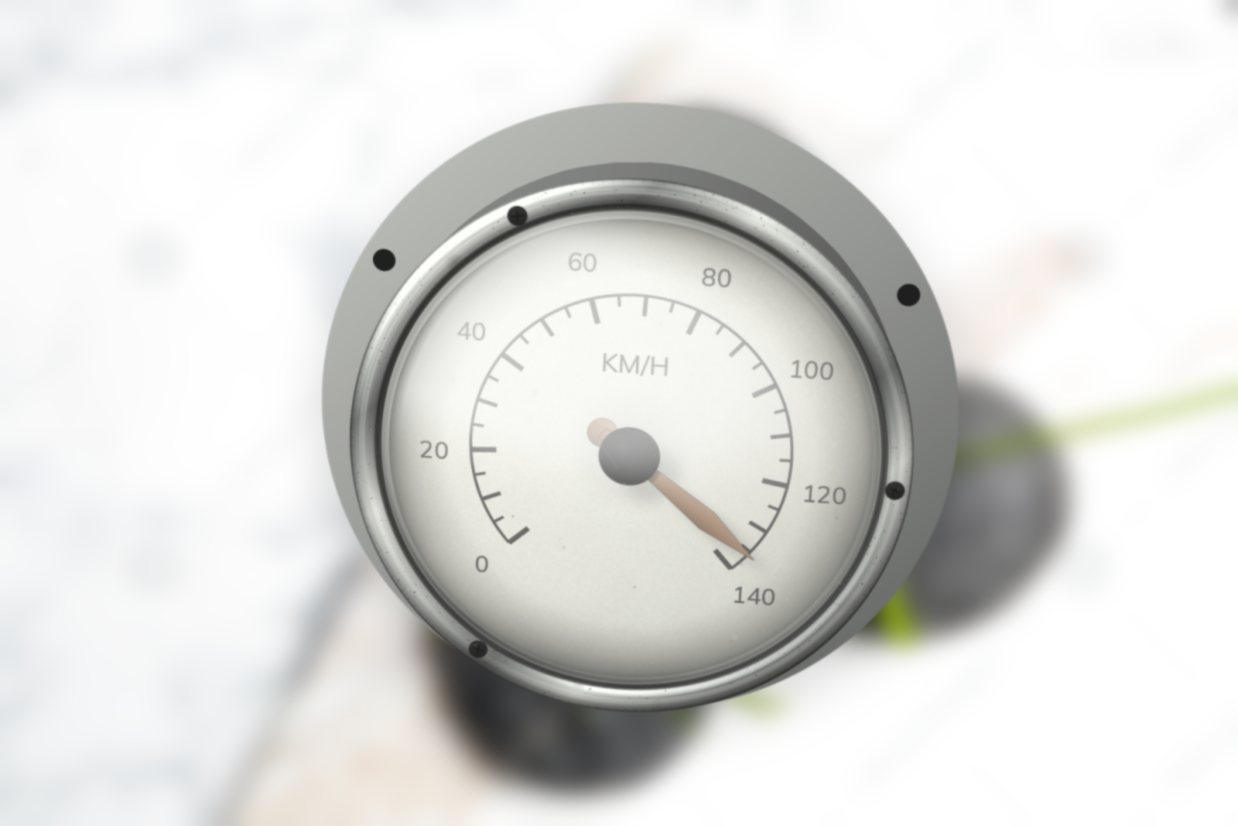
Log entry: 135 (km/h)
